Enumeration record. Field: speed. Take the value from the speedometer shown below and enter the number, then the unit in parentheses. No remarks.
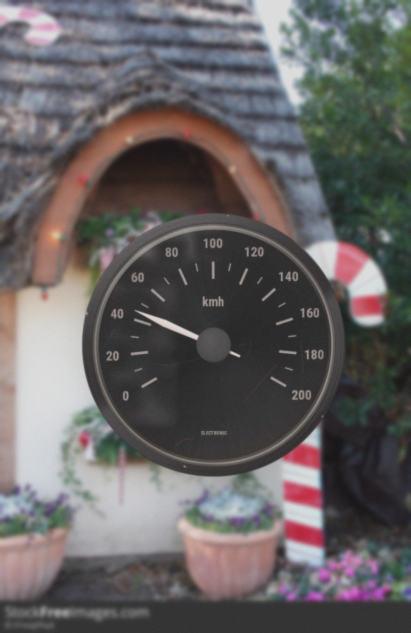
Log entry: 45 (km/h)
